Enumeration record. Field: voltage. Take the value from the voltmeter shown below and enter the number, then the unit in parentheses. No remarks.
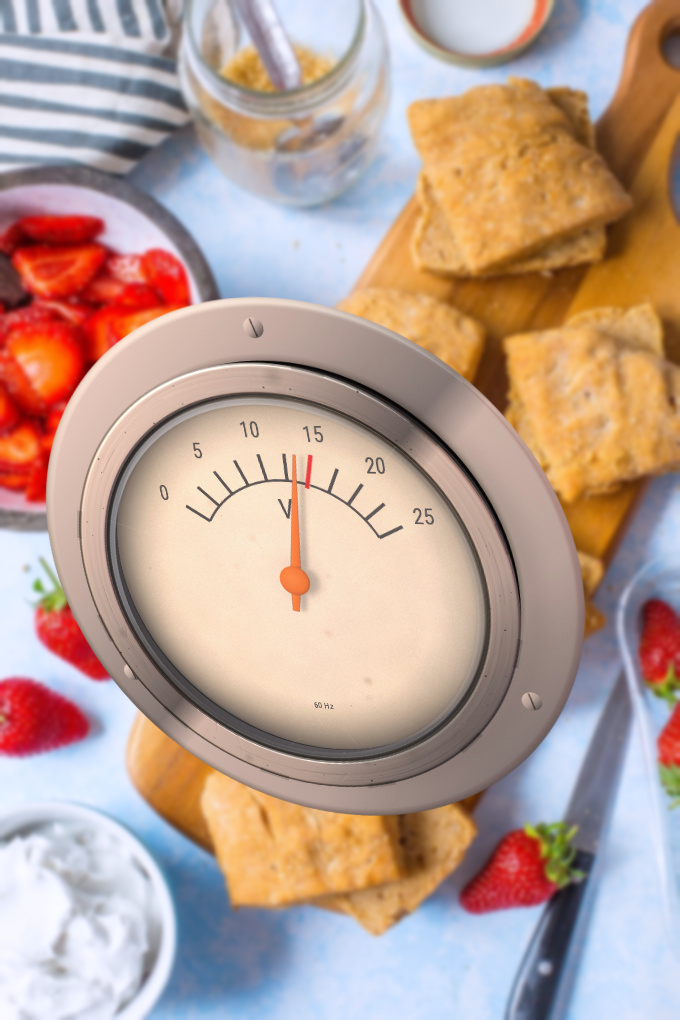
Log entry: 13.75 (V)
